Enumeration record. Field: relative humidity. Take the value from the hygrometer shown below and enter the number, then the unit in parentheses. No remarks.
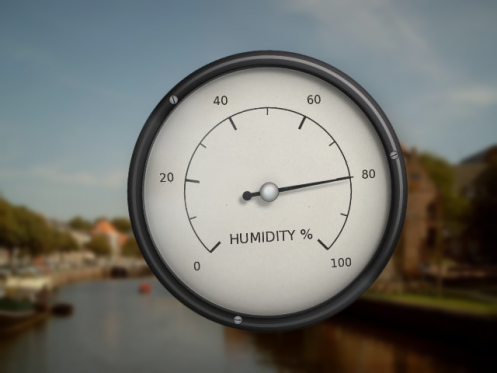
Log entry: 80 (%)
